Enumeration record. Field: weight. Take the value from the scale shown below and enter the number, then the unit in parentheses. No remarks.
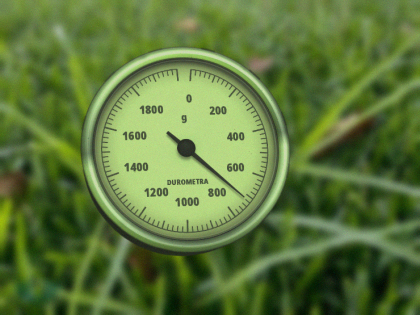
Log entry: 720 (g)
